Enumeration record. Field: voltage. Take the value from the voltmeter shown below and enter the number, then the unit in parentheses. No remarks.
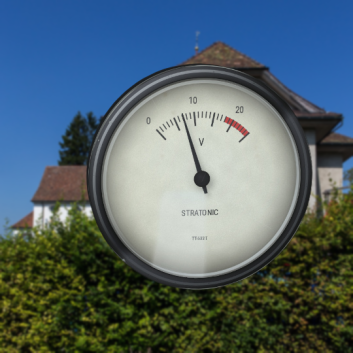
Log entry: 7 (V)
